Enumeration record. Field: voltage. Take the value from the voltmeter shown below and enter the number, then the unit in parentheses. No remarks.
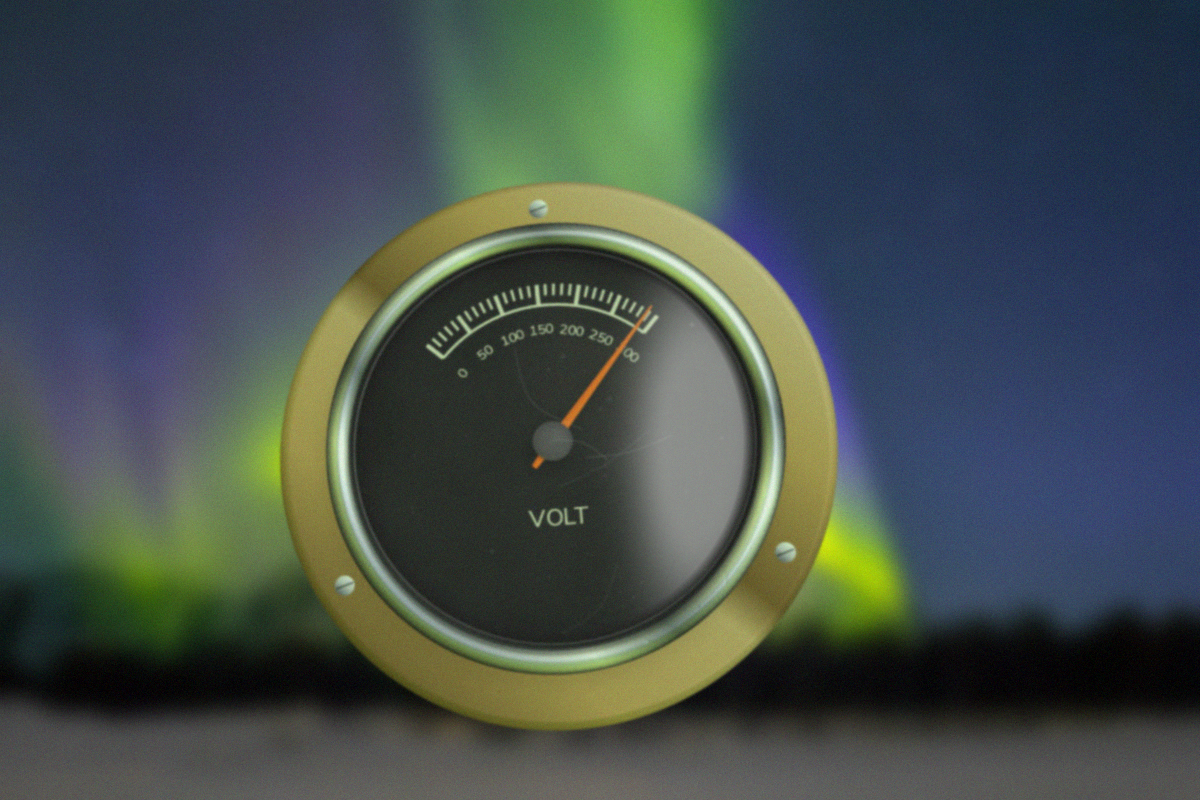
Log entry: 290 (V)
